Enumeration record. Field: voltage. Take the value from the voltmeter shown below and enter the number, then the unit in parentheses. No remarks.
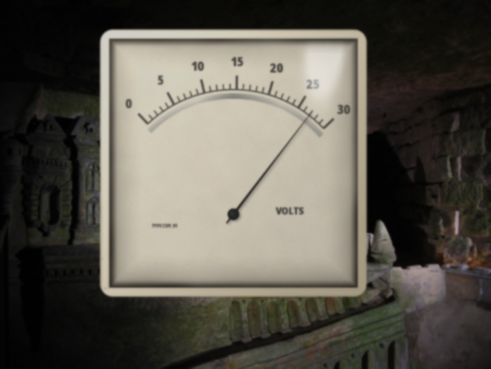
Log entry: 27 (V)
